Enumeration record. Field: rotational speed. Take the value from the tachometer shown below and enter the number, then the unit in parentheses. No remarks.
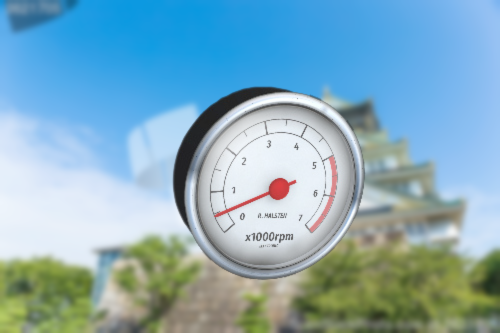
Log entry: 500 (rpm)
